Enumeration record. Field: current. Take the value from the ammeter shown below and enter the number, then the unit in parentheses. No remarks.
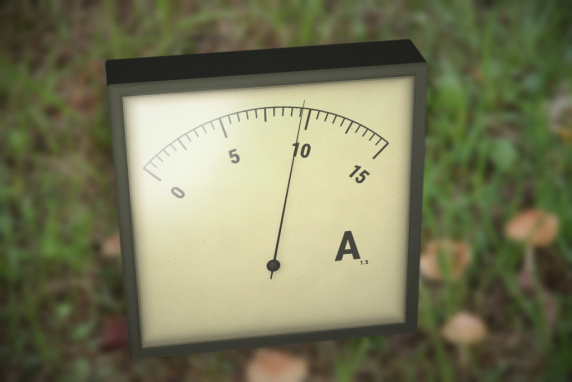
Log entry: 9.5 (A)
